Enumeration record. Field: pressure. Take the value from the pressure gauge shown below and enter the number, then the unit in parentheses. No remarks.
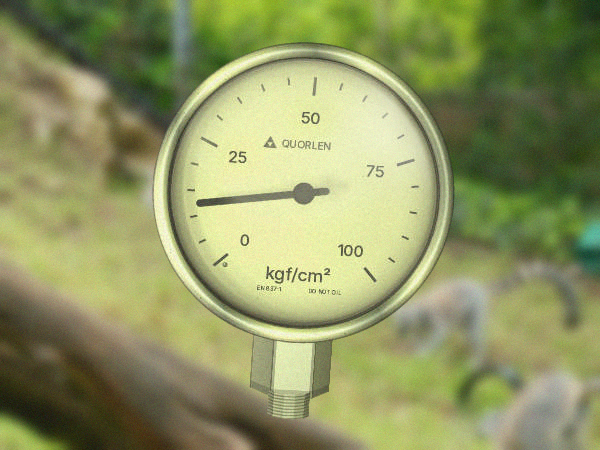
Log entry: 12.5 (kg/cm²)
